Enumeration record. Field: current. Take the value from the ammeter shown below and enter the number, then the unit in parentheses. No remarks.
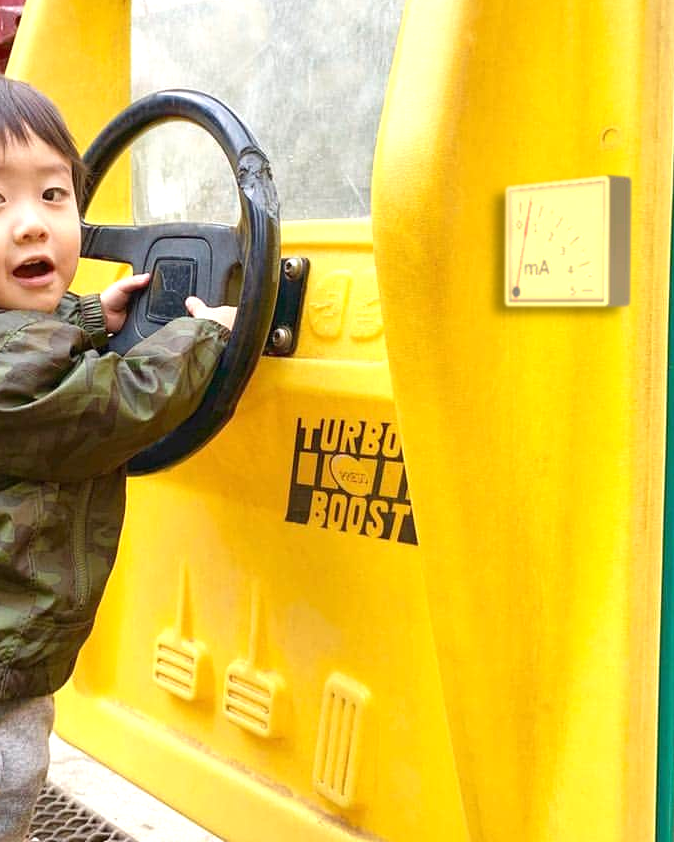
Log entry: 0.5 (mA)
